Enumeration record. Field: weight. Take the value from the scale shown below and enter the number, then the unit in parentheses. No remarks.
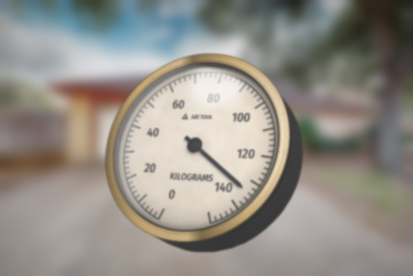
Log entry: 134 (kg)
